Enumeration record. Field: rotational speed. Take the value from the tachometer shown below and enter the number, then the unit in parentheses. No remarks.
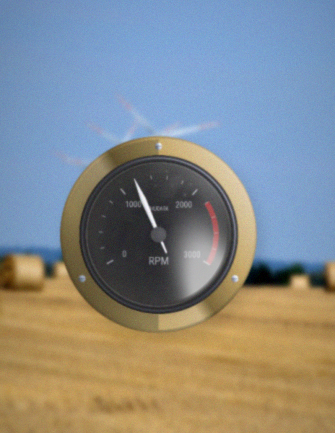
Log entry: 1200 (rpm)
